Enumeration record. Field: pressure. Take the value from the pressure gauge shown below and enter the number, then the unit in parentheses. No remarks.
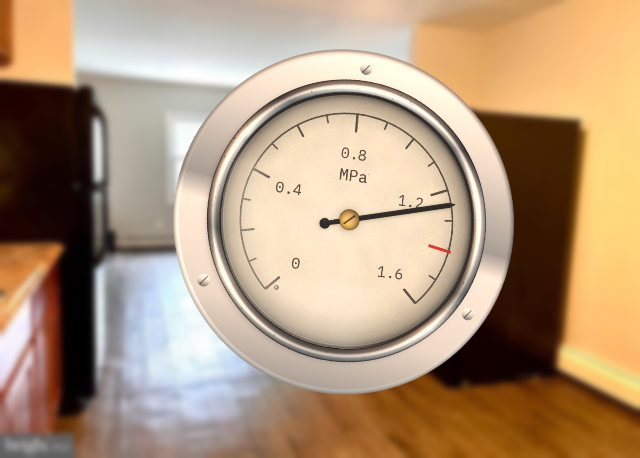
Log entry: 1.25 (MPa)
